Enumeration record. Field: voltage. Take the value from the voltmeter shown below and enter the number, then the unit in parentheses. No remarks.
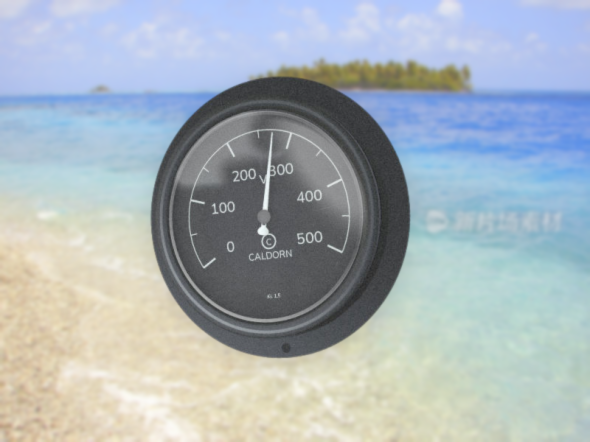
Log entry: 275 (V)
